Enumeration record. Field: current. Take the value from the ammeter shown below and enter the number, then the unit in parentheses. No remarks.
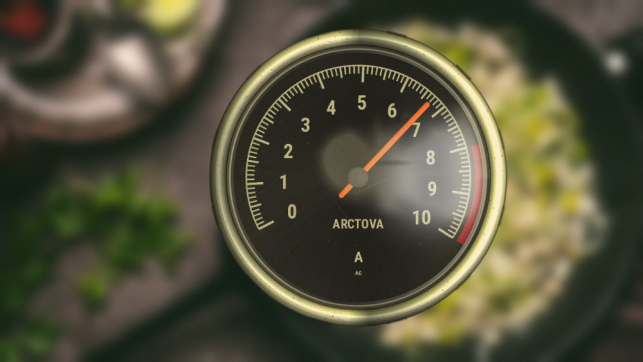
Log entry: 6.7 (A)
